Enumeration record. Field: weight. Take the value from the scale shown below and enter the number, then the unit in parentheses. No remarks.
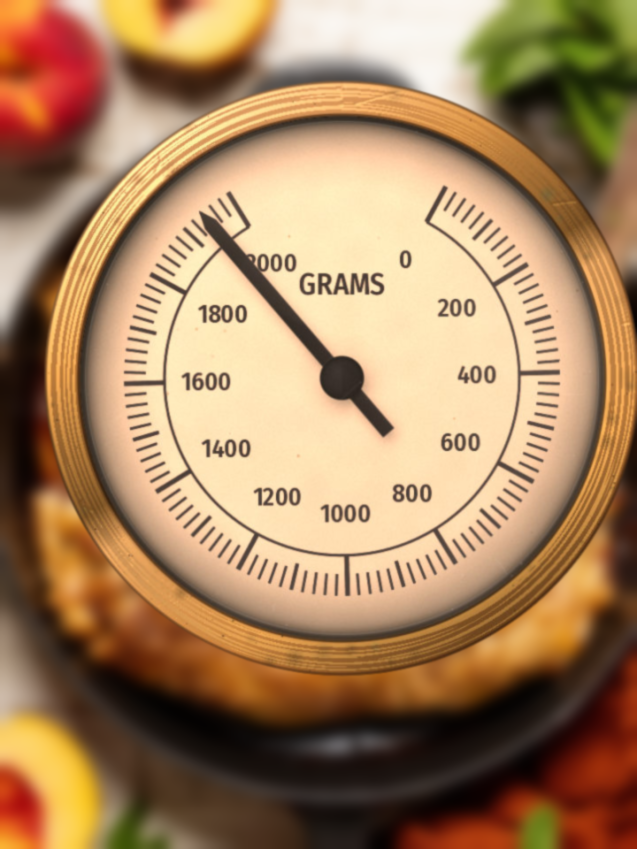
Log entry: 1940 (g)
